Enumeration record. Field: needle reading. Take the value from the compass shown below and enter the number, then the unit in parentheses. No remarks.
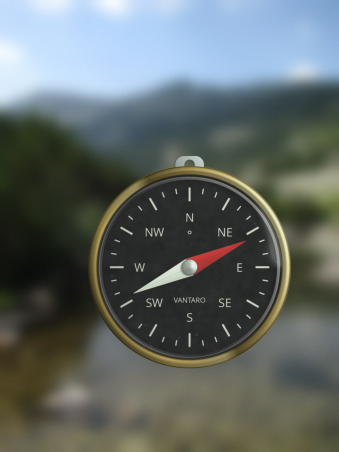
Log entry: 65 (°)
